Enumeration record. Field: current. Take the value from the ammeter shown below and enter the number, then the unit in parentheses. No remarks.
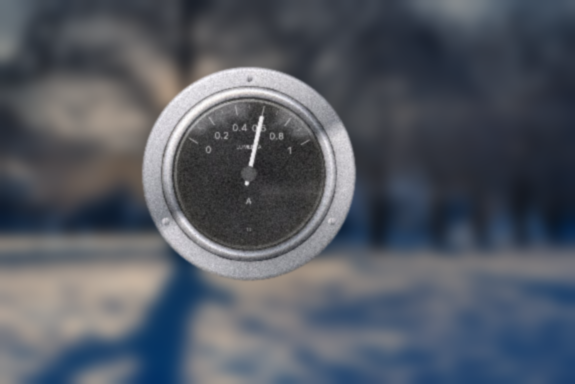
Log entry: 0.6 (A)
